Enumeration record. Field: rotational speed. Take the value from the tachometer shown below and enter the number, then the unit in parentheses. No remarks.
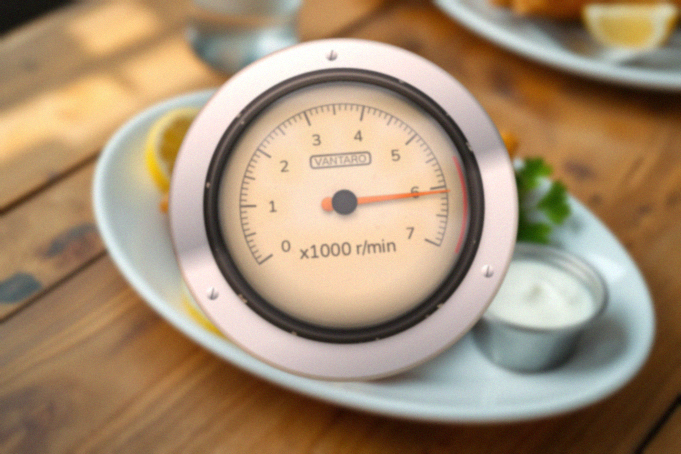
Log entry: 6100 (rpm)
